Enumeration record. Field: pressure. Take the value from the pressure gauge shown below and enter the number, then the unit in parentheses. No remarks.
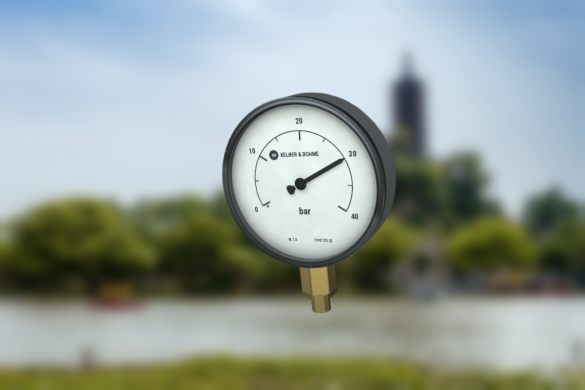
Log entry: 30 (bar)
